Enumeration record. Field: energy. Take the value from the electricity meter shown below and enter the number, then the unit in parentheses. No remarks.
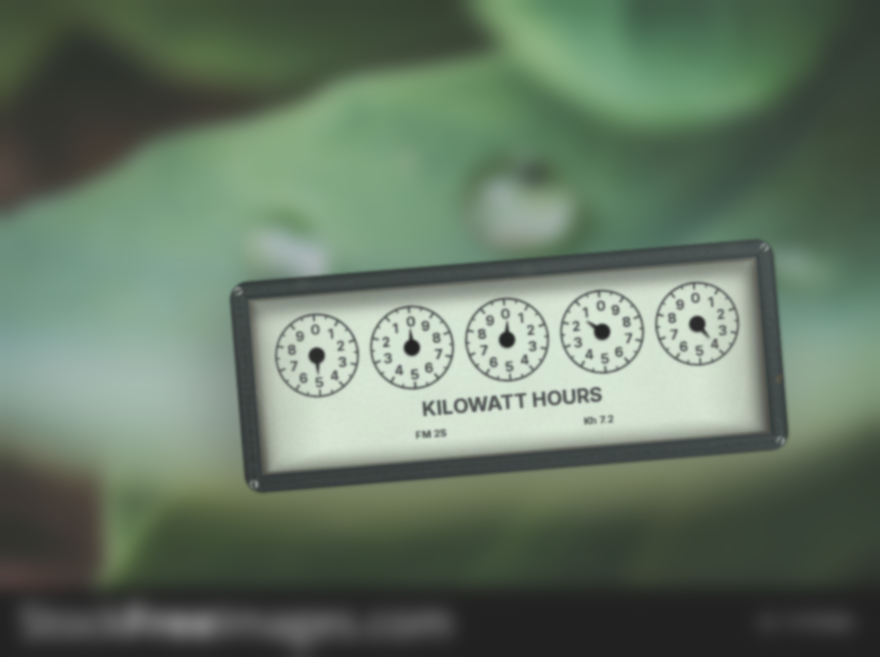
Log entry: 50014 (kWh)
